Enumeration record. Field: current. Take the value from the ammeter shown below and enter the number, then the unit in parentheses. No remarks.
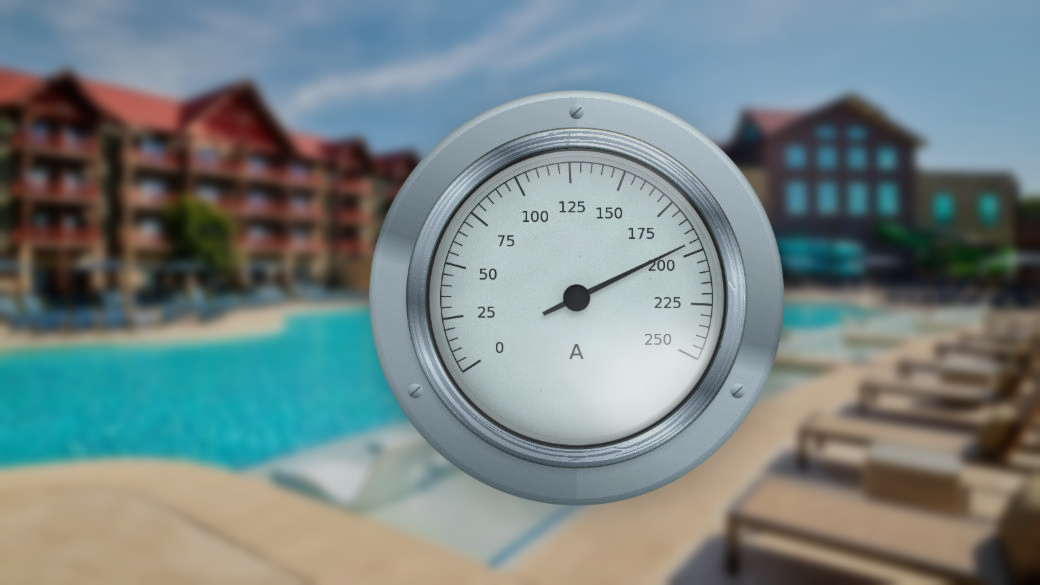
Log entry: 195 (A)
